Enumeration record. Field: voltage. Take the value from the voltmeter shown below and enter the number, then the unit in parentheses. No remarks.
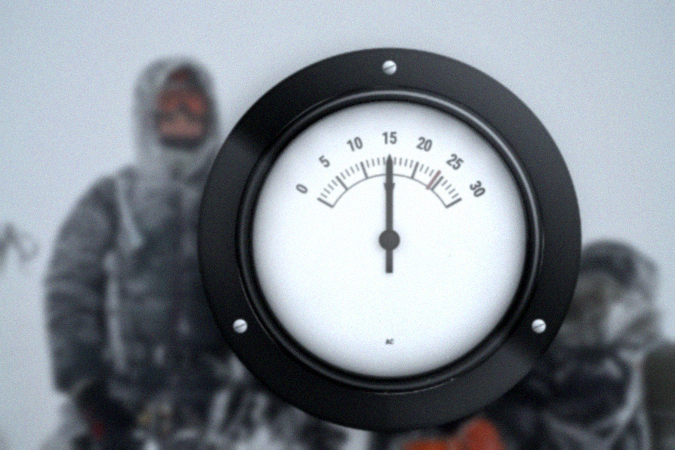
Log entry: 15 (V)
